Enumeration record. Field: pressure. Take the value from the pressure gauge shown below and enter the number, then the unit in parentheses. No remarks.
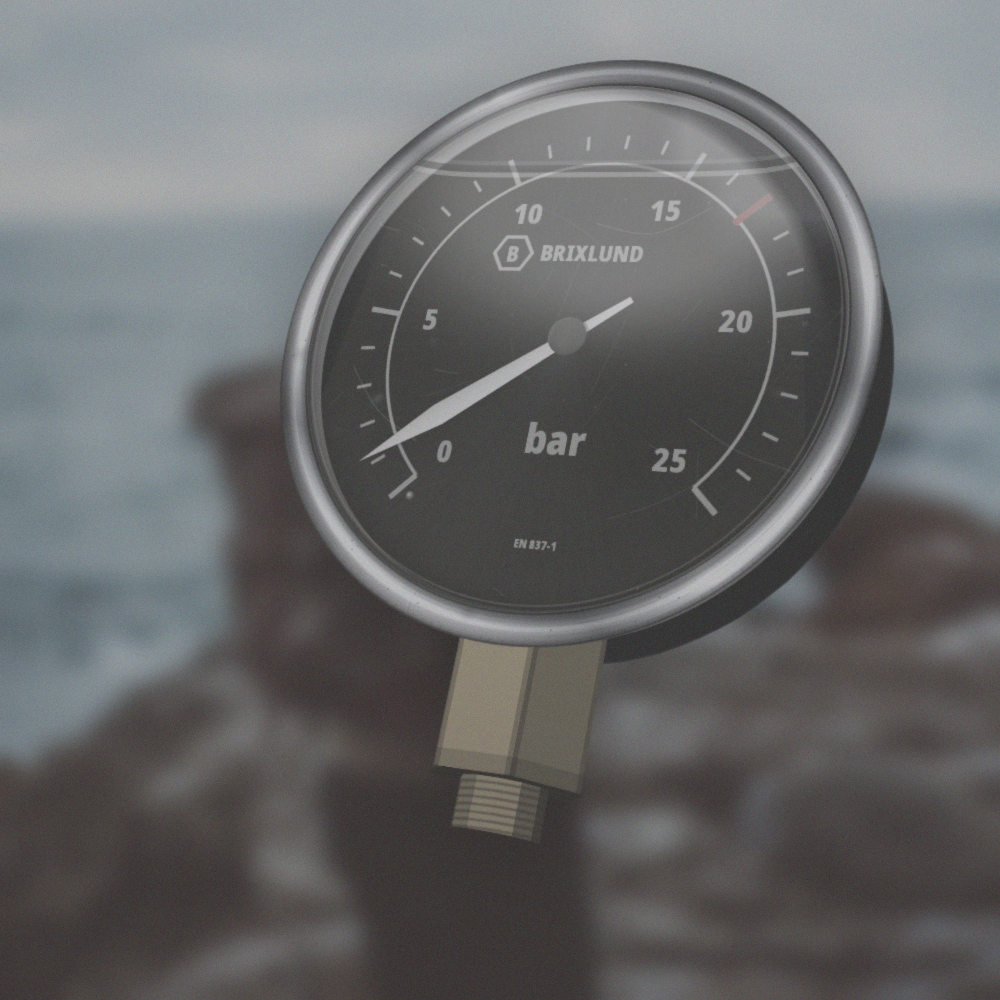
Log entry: 1 (bar)
